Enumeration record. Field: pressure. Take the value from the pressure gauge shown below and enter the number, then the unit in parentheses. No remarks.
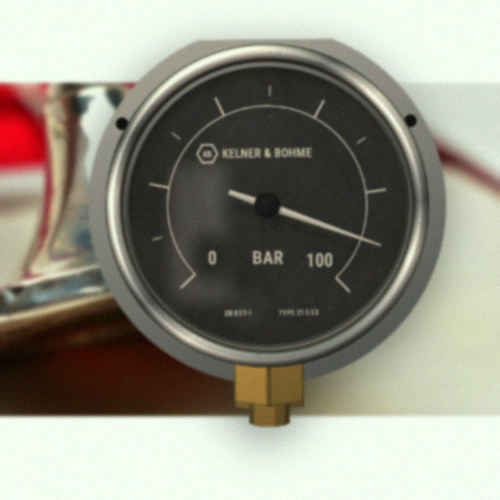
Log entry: 90 (bar)
